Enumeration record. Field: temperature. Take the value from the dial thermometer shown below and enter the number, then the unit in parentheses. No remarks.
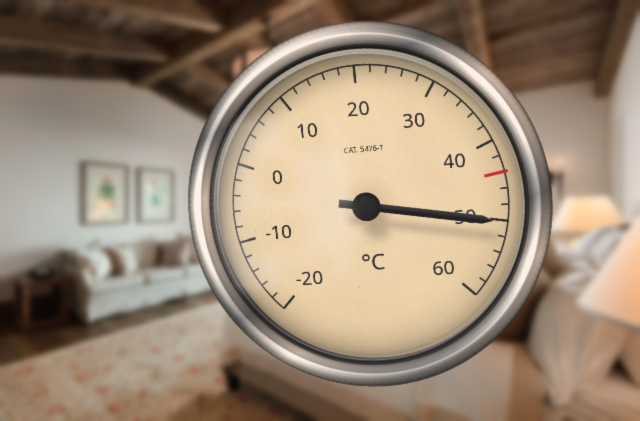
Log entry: 50 (°C)
